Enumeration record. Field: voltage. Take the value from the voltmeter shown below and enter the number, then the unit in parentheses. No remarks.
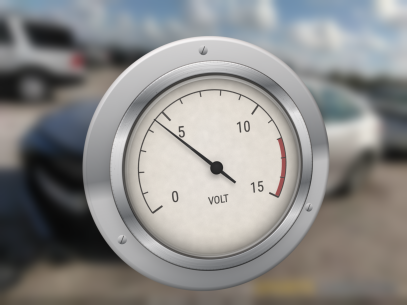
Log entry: 4.5 (V)
